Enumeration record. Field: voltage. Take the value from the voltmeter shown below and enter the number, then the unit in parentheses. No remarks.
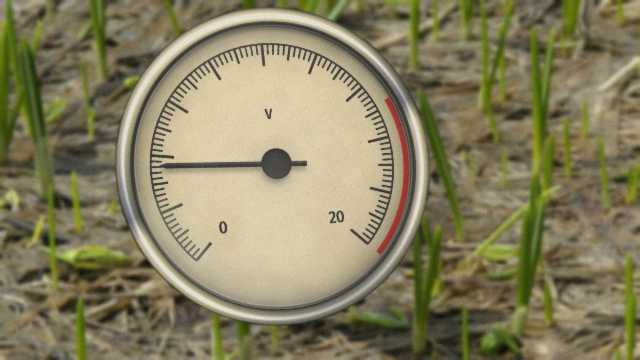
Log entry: 3.6 (V)
